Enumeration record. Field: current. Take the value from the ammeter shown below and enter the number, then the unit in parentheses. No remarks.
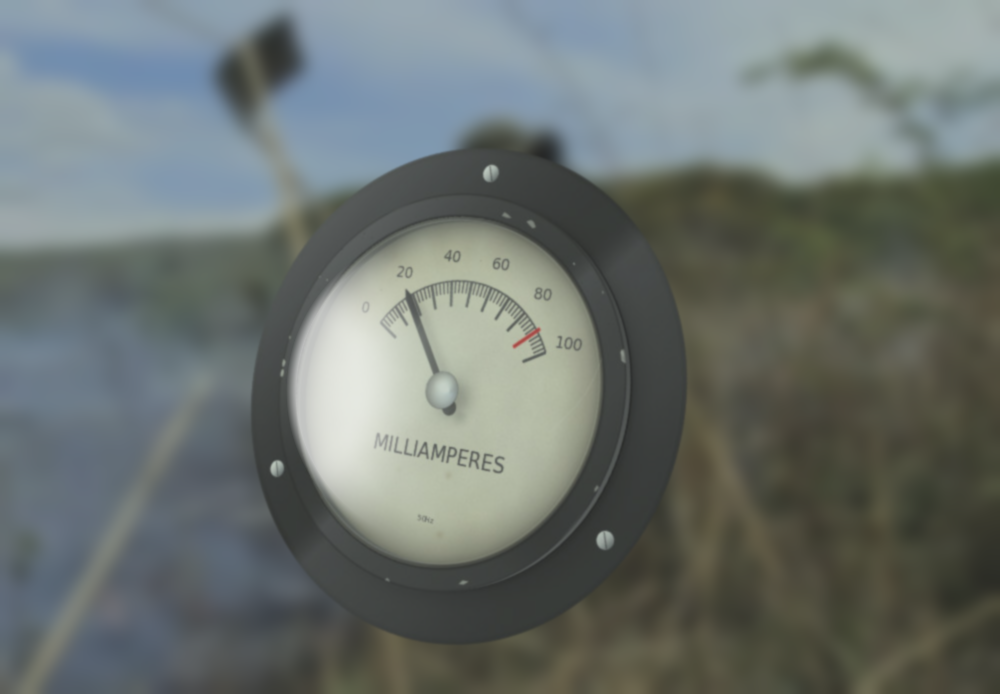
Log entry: 20 (mA)
